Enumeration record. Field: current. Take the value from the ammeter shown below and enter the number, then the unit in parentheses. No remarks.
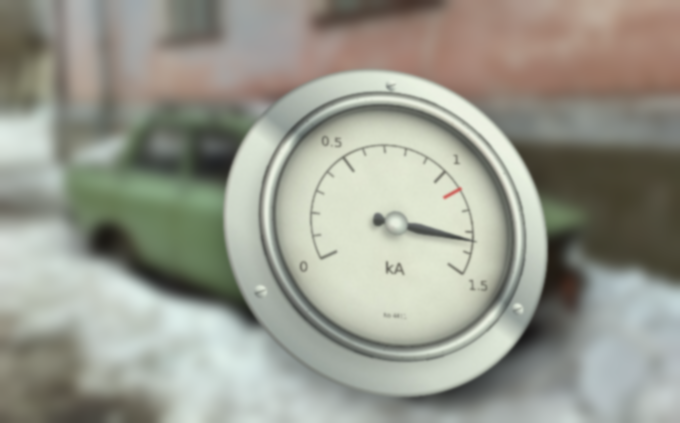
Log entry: 1.35 (kA)
